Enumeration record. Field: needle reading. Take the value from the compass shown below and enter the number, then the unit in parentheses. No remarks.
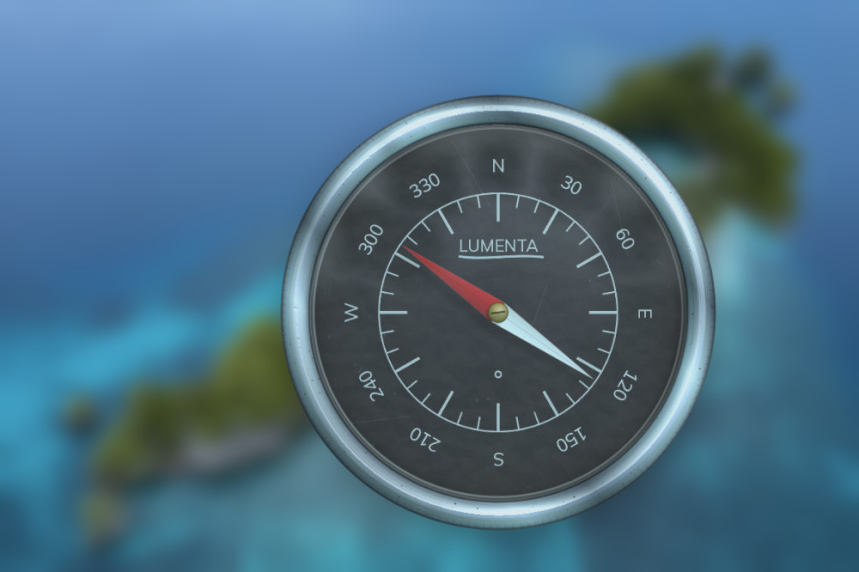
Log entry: 305 (°)
